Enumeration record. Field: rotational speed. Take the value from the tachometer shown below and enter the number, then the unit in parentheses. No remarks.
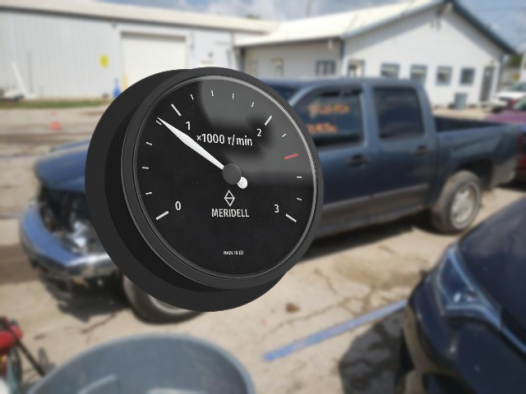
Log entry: 800 (rpm)
